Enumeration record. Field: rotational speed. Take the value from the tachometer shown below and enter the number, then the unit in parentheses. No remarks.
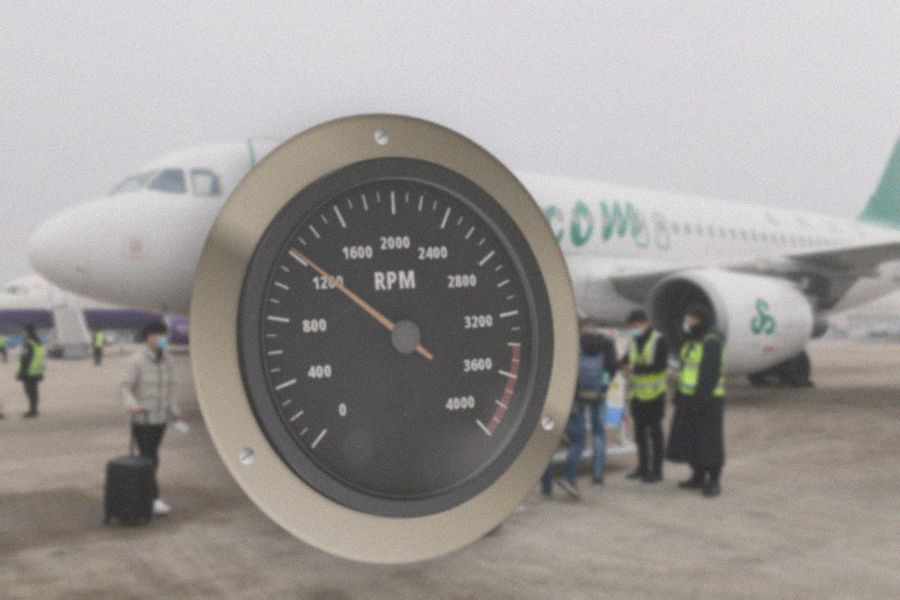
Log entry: 1200 (rpm)
